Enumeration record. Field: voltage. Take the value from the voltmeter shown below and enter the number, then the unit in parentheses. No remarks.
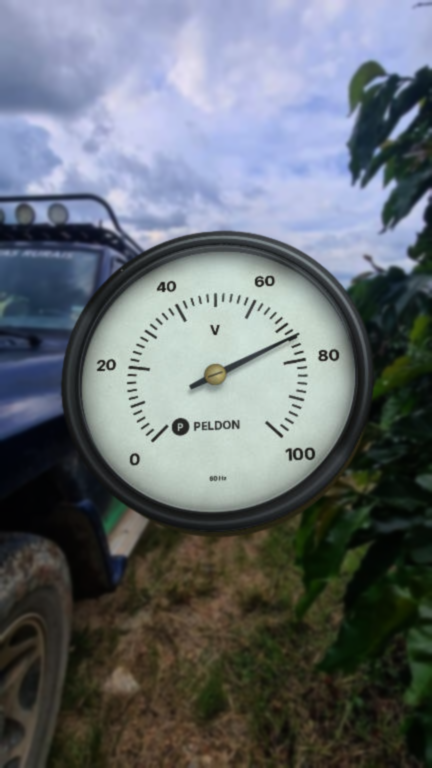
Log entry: 74 (V)
